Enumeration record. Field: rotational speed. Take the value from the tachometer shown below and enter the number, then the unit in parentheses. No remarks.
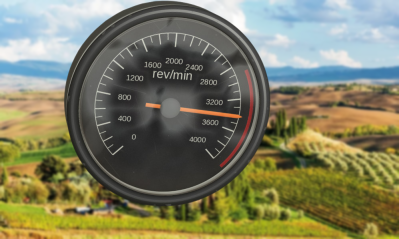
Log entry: 3400 (rpm)
